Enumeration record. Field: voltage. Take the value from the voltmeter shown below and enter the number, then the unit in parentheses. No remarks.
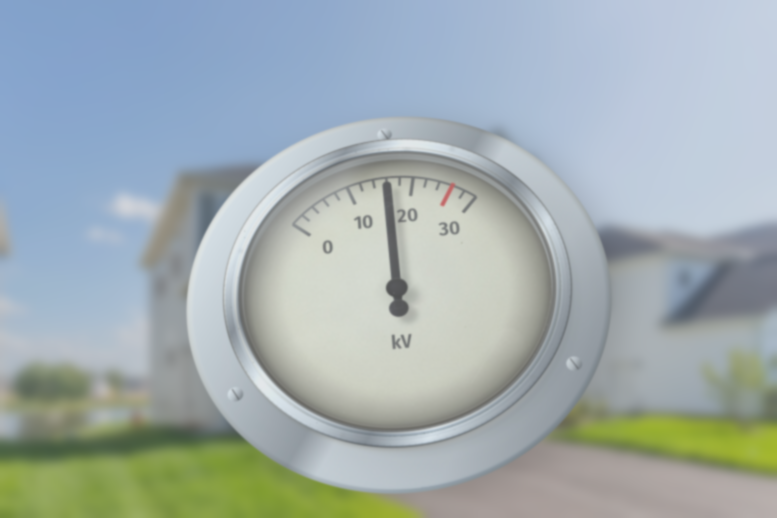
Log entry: 16 (kV)
